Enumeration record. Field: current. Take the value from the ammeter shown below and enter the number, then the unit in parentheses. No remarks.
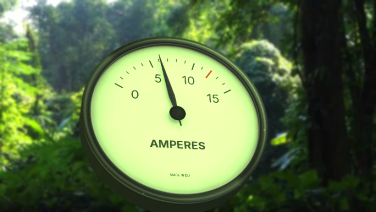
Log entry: 6 (A)
